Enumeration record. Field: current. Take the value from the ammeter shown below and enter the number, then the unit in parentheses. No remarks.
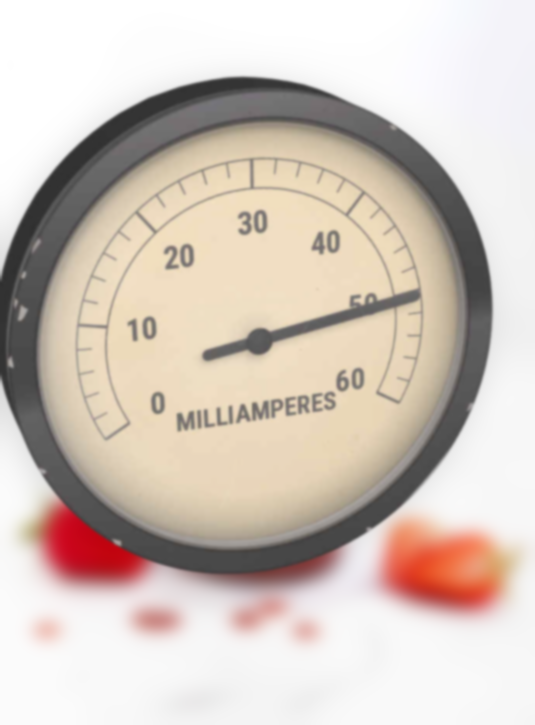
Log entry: 50 (mA)
